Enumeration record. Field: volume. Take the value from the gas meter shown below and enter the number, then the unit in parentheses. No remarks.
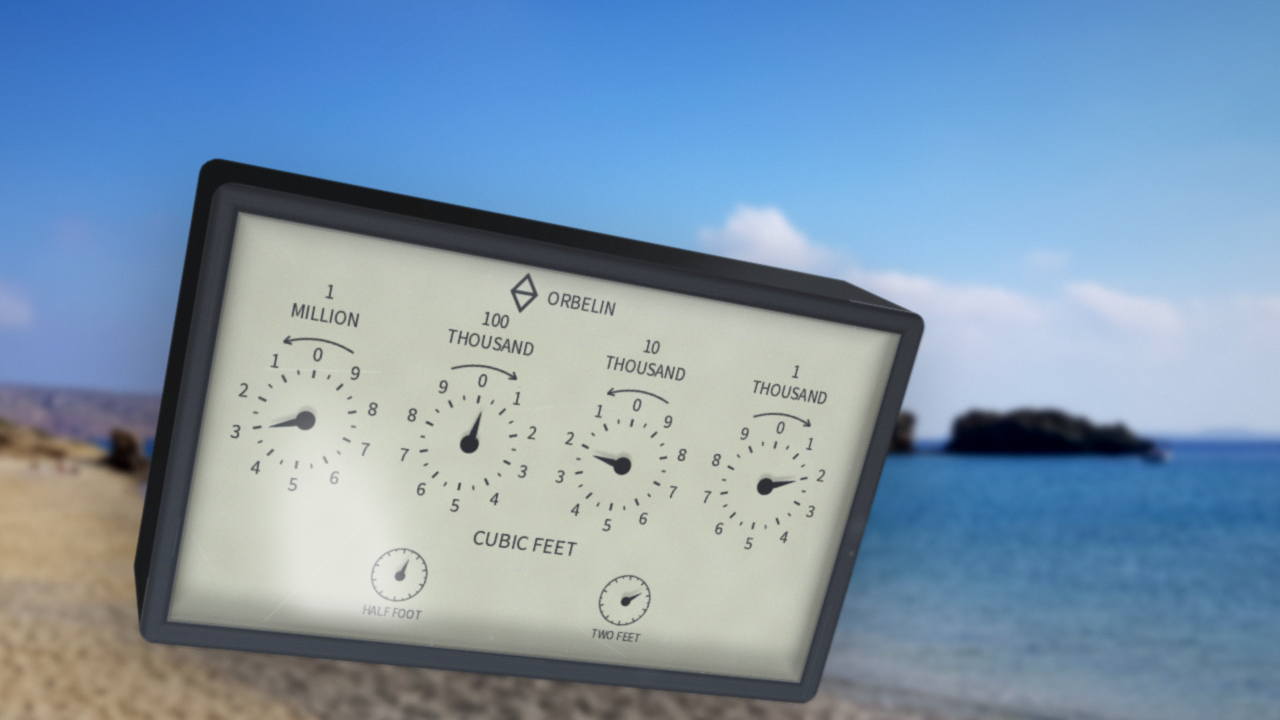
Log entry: 302200 (ft³)
